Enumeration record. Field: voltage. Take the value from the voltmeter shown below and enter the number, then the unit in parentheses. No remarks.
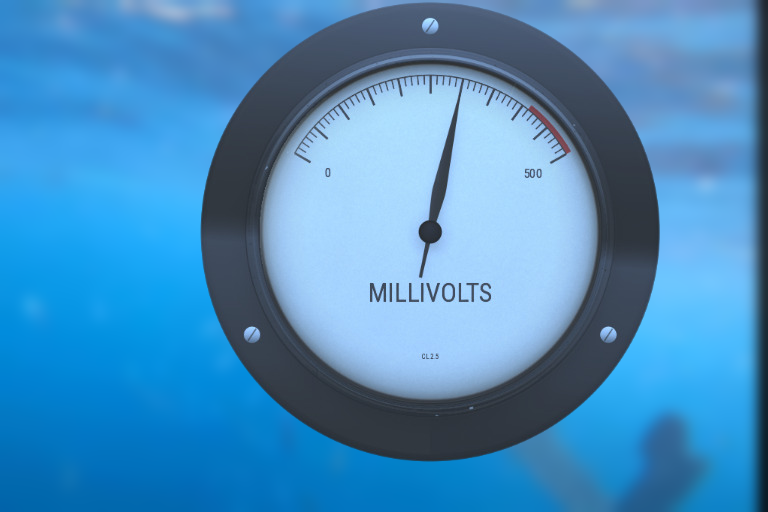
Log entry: 300 (mV)
